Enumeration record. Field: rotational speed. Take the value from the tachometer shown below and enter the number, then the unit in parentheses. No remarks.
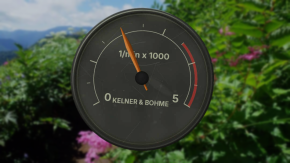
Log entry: 2000 (rpm)
